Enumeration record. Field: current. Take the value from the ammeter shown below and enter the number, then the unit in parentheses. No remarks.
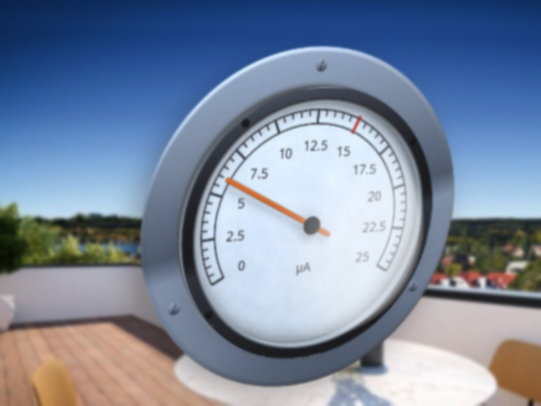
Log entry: 6 (µA)
